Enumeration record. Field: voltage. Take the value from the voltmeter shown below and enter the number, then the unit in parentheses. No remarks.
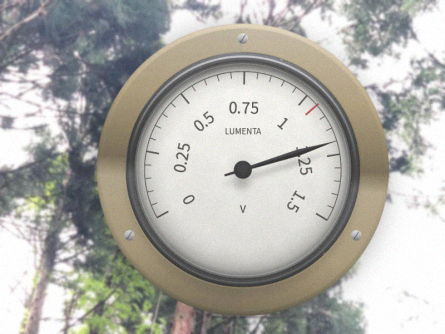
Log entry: 1.2 (V)
